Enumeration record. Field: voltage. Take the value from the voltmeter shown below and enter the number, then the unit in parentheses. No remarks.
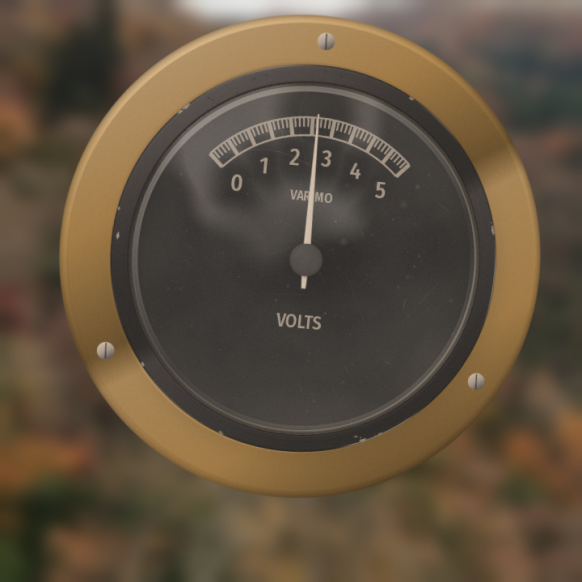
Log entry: 2.6 (V)
